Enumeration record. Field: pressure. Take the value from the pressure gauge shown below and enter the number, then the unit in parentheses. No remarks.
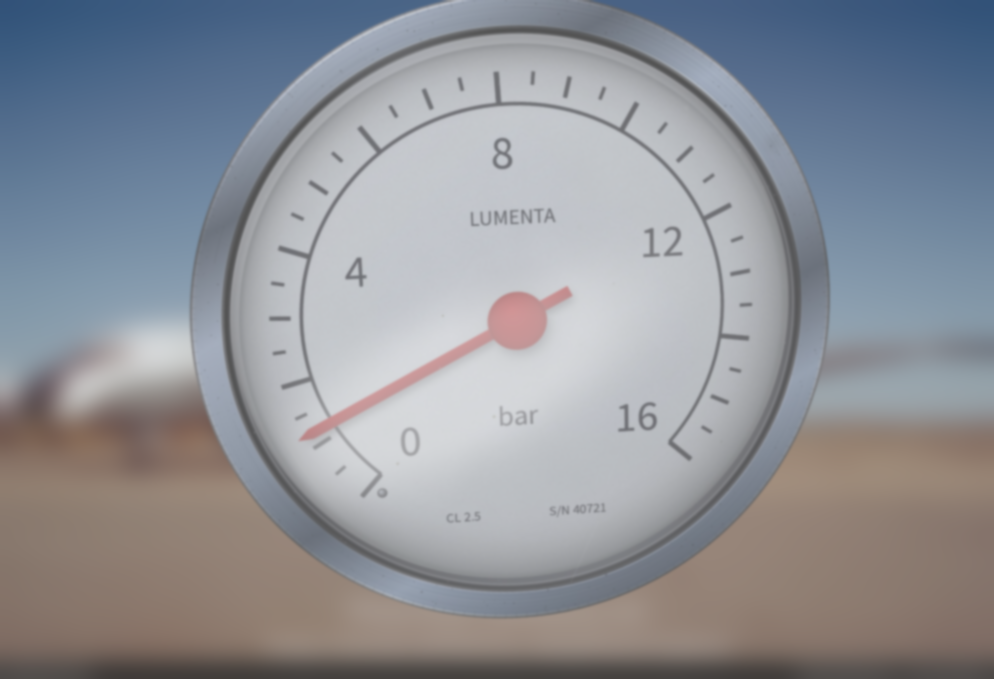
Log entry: 1.25 (bar)
